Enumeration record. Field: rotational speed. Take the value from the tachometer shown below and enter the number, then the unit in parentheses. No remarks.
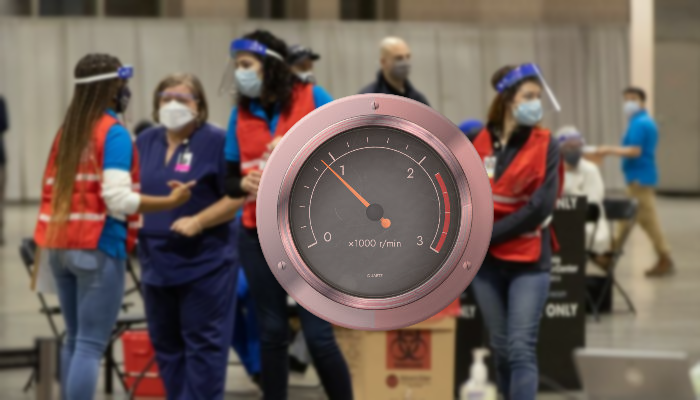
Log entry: 900 (rpm)
